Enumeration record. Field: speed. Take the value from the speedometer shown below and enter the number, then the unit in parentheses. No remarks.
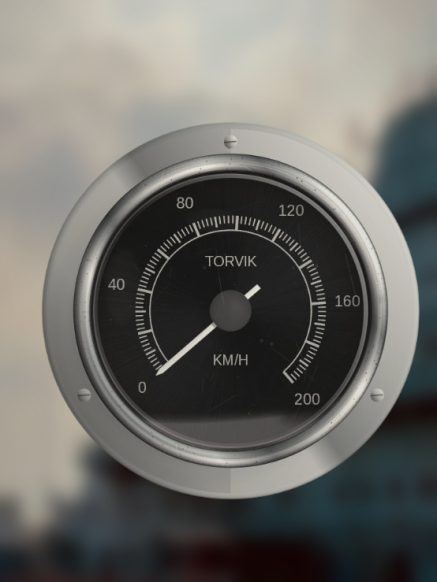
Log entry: 0 (km/h)
